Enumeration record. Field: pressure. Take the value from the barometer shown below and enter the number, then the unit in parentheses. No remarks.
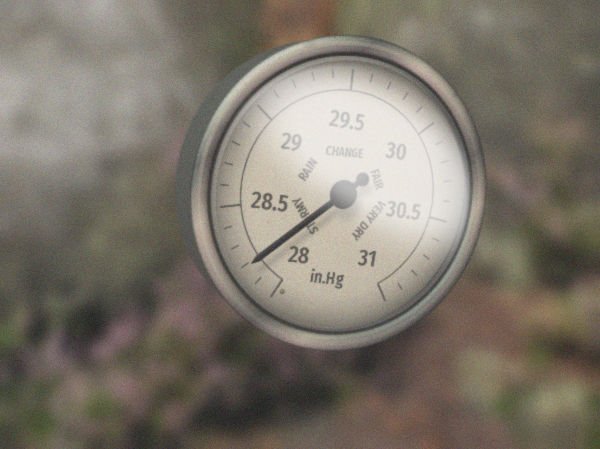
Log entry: 28.2 (inHg)
